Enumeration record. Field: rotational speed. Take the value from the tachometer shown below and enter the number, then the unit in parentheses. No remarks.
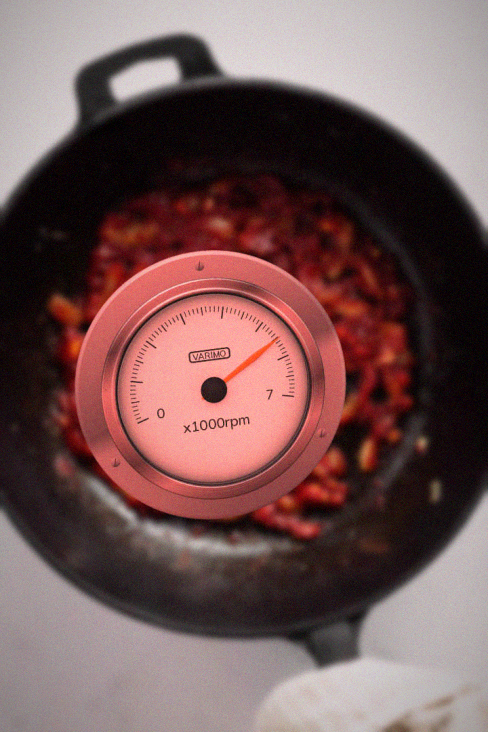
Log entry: 5500 (rpm)
